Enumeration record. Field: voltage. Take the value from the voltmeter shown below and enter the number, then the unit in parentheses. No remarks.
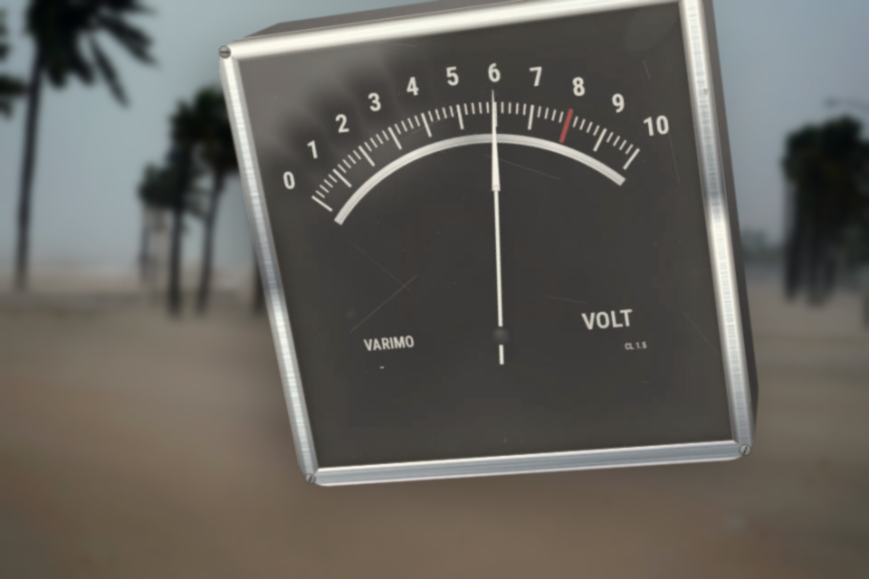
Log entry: 6 (V)
